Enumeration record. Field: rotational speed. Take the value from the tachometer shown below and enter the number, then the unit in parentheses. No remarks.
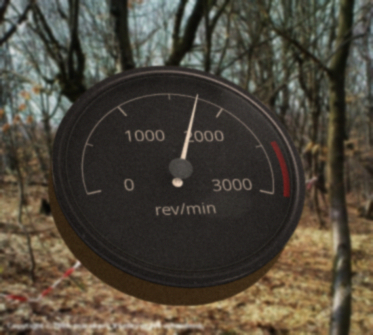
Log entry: 1750 (rpm)
